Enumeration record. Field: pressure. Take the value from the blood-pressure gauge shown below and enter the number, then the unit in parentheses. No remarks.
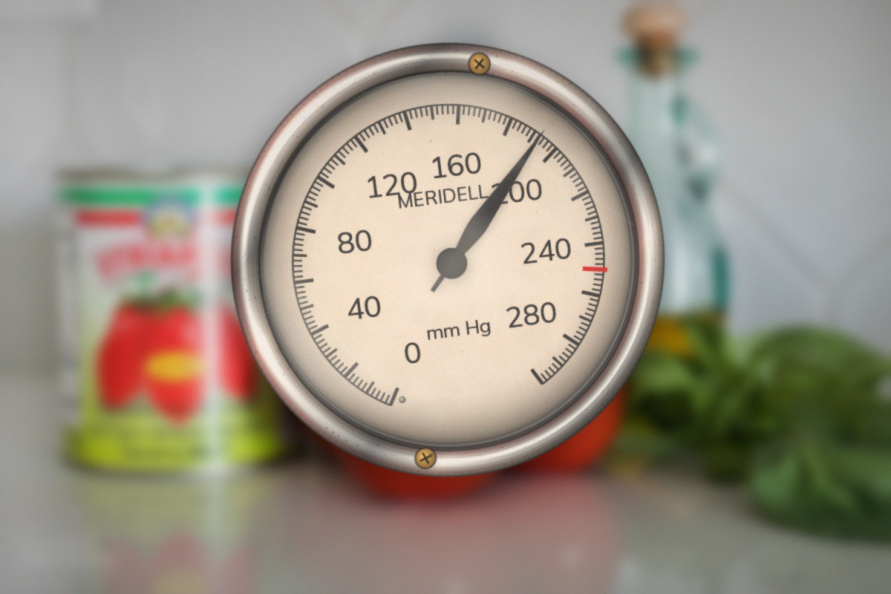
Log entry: 192 (mmHg)
